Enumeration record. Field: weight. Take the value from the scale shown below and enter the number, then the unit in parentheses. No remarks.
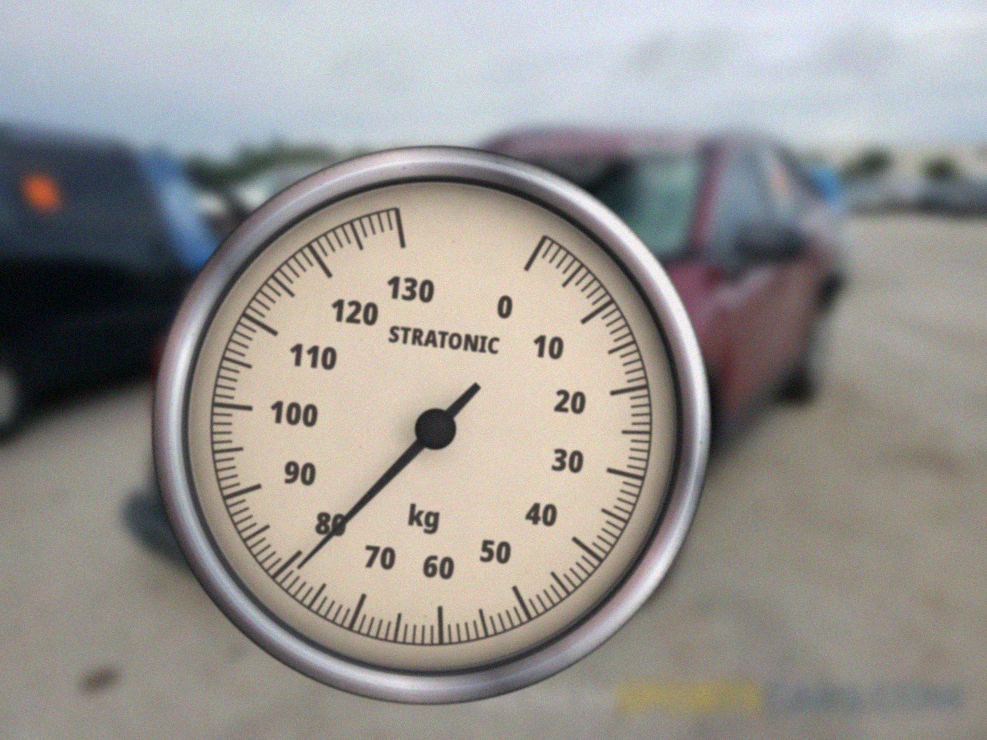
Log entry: 79 (kg)
